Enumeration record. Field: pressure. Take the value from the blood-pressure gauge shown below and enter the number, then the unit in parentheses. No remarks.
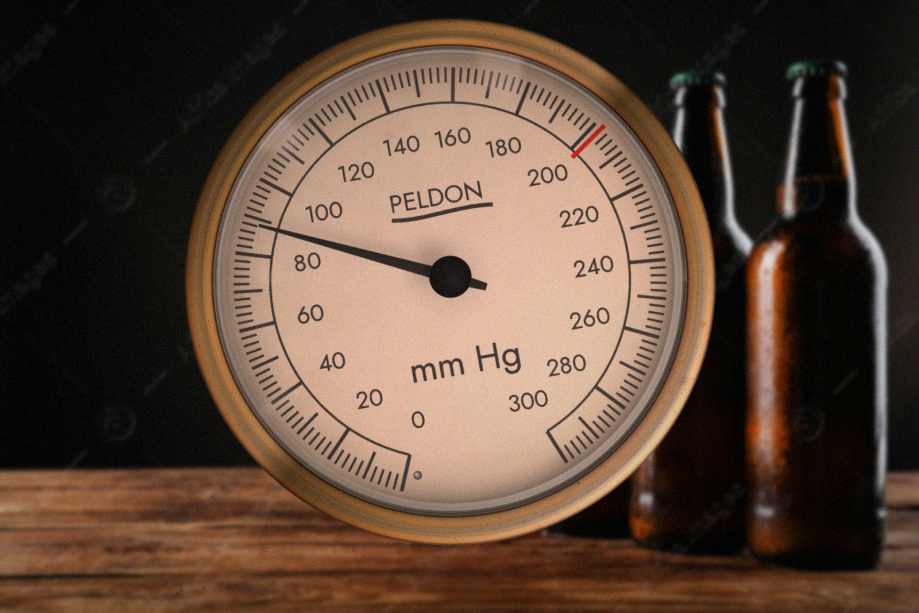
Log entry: 88 (mmHg)
